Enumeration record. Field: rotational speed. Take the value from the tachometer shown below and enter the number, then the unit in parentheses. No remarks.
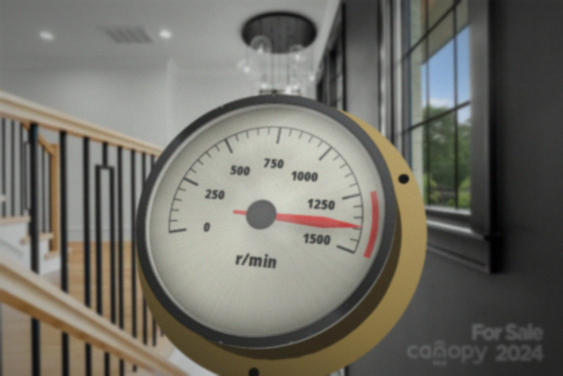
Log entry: 1400 (rpm)
